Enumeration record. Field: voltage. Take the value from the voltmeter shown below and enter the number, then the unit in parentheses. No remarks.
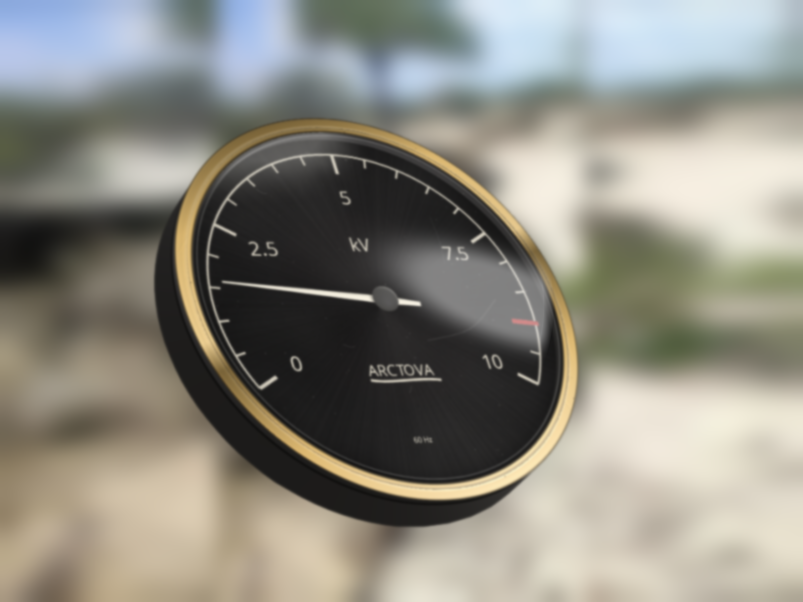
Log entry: 1.5 (kV)
